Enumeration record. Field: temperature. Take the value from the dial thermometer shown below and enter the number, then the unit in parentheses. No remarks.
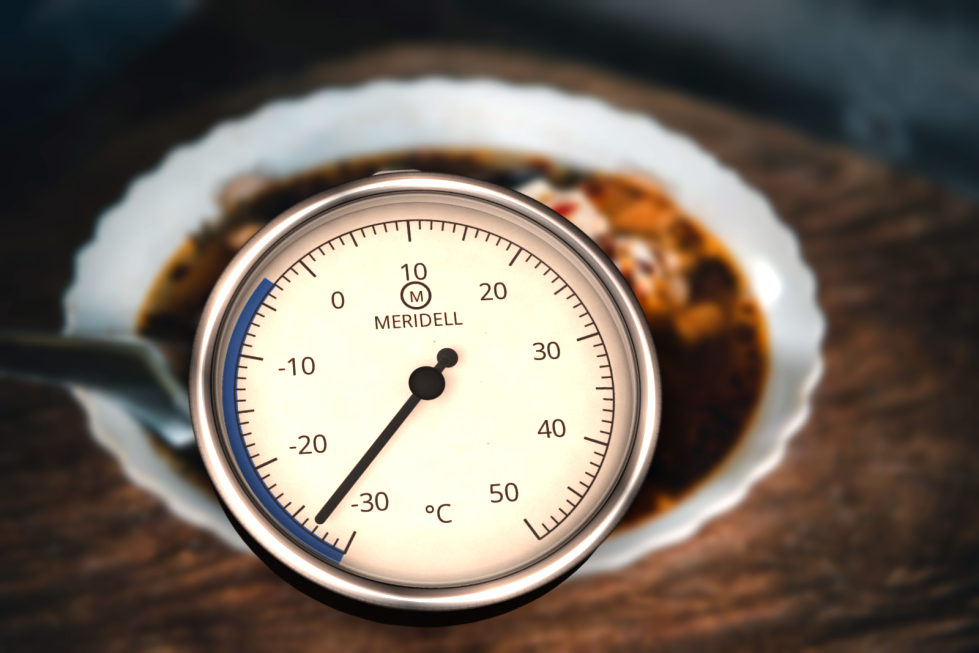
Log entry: -27 (°C)
